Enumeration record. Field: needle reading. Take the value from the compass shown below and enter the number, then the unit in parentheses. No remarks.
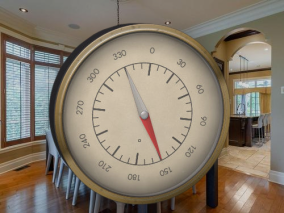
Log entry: 150 (°)
